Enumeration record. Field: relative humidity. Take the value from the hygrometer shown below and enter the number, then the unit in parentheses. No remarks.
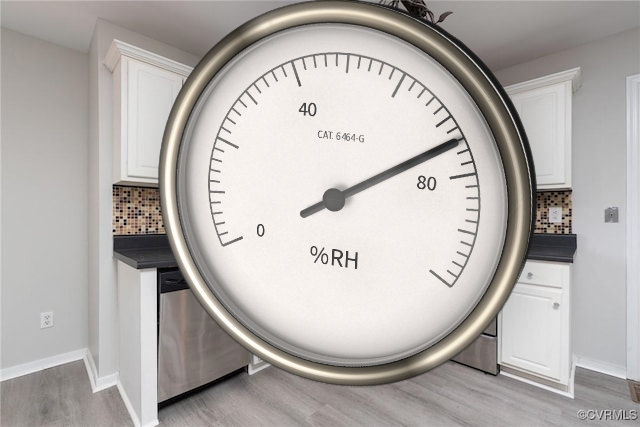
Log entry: 74 (%)
